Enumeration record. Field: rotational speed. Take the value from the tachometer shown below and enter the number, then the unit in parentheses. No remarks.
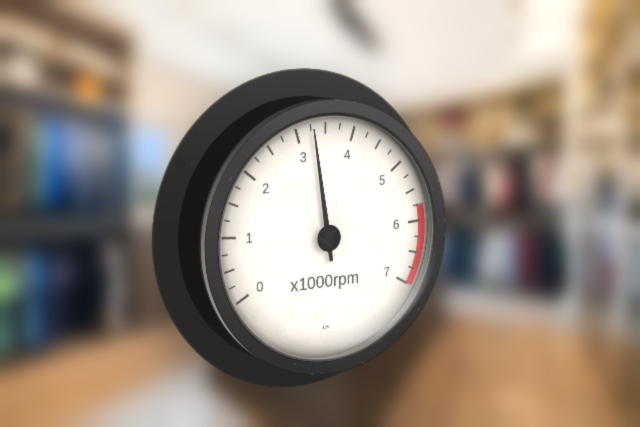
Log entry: 3250 (rpm)
